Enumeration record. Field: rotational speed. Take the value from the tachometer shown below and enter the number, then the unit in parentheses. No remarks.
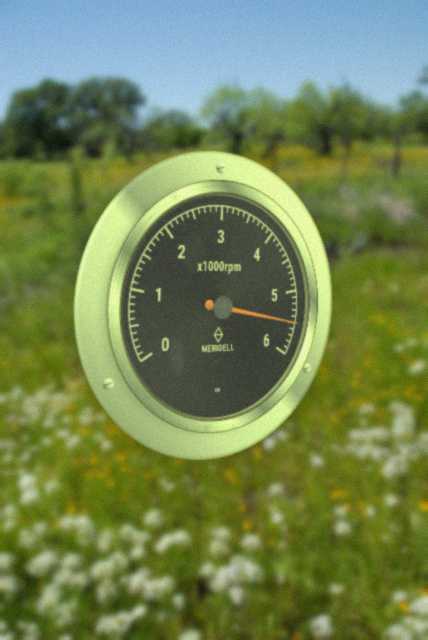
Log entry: 5500 (rpm)
